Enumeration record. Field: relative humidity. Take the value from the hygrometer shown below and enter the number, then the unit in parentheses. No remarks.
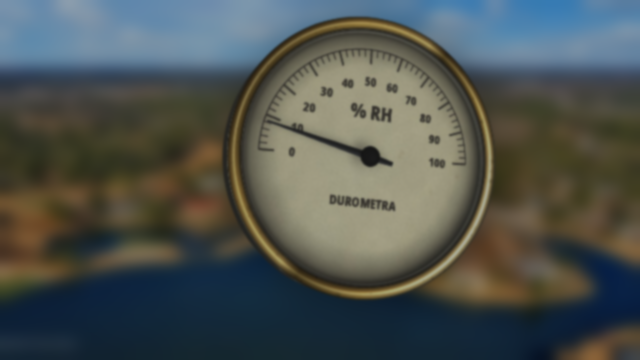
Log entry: 8 (%)
